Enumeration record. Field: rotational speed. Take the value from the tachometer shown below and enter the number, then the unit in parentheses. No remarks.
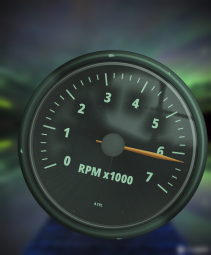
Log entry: 6200 (rpm)
